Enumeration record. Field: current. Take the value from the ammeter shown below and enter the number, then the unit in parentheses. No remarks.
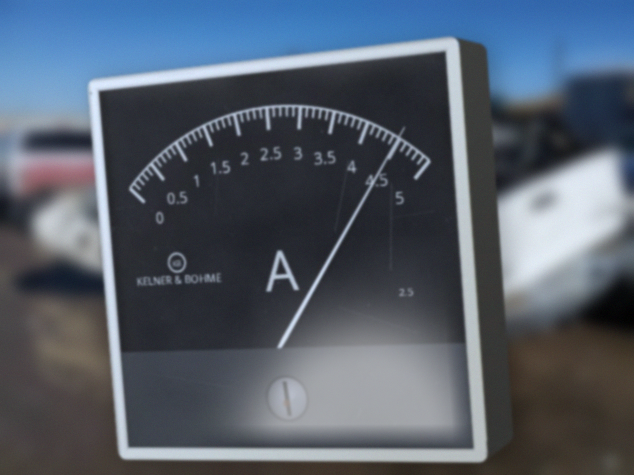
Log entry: 4.5 (A)
